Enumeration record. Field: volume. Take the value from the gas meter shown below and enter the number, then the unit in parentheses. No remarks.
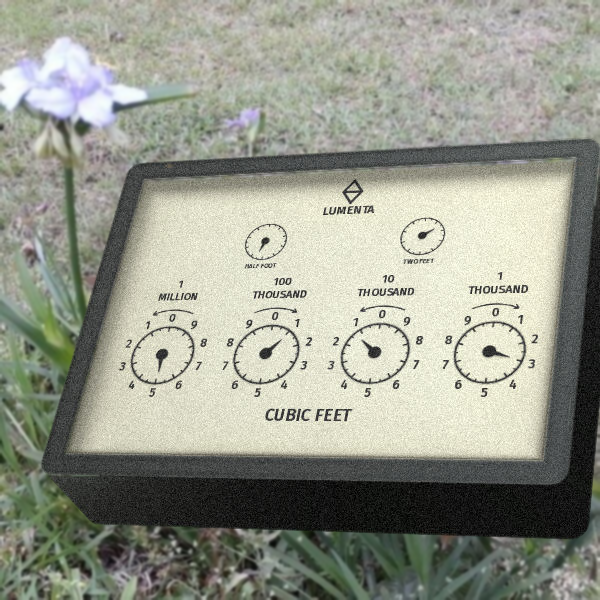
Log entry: 511300 (ft³)
